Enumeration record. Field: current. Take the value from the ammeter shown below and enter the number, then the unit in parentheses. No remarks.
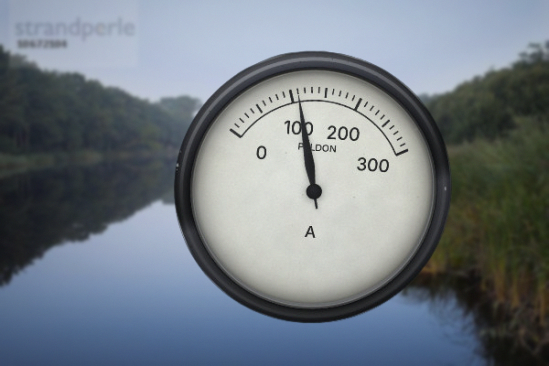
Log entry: 110 (A)
